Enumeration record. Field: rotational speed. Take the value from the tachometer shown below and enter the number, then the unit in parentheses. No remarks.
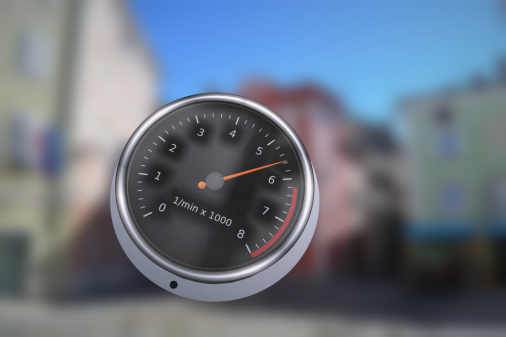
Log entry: 5600 (rpm)
